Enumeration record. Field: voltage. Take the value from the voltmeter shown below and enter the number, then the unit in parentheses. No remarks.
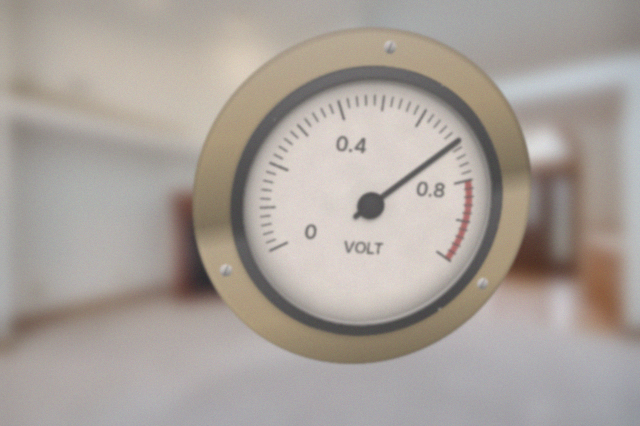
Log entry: 0.7 (V)
